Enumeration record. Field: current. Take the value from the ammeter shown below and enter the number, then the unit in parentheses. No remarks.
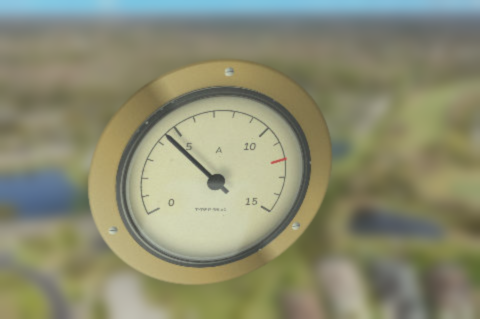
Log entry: 4.5 (A)
